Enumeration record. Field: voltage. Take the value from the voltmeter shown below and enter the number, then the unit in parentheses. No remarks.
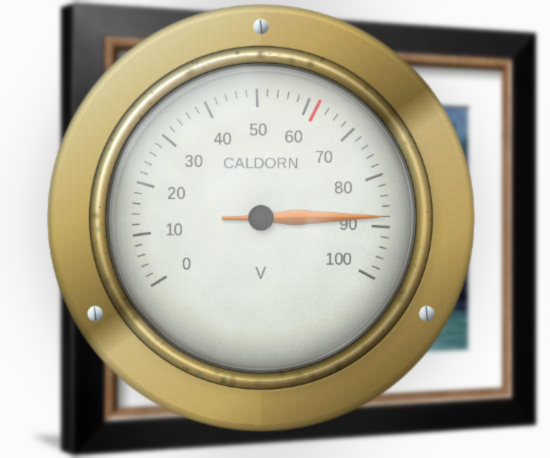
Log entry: 88 (V)
